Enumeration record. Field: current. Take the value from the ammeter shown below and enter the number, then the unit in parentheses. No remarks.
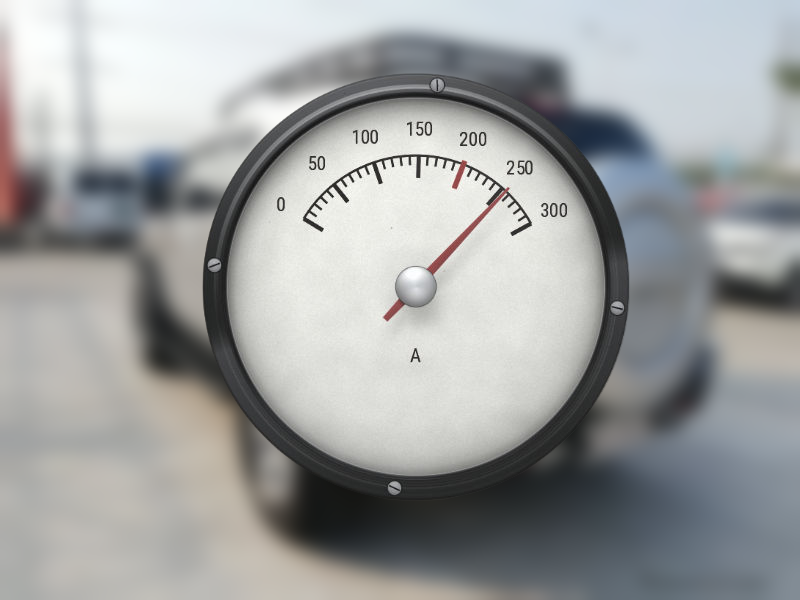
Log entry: 255 (A)
